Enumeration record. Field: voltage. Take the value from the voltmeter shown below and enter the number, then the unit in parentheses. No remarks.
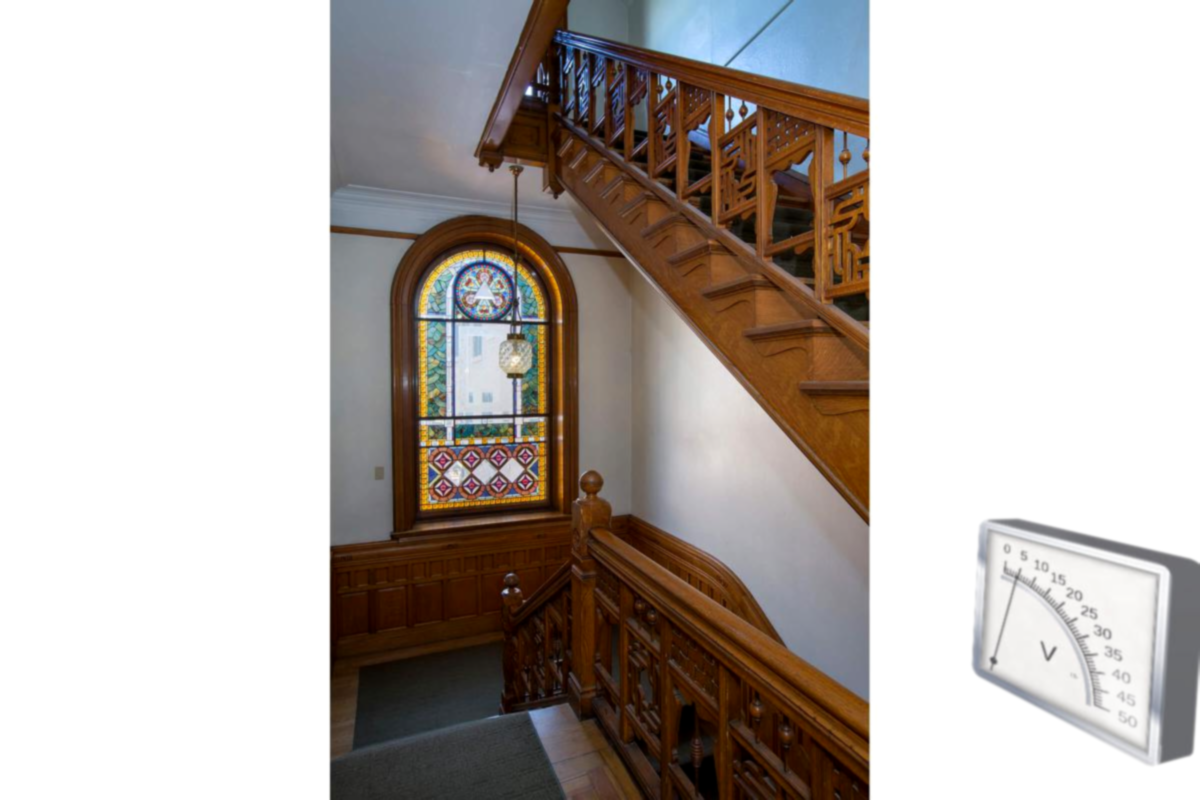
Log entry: 5 (V)
